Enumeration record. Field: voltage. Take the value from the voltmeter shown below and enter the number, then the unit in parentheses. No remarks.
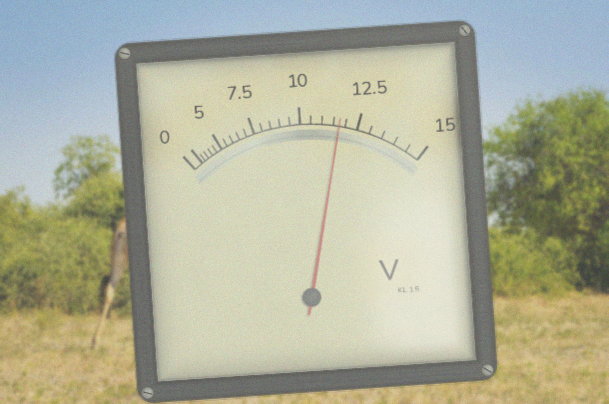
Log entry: 11.75 (V)
